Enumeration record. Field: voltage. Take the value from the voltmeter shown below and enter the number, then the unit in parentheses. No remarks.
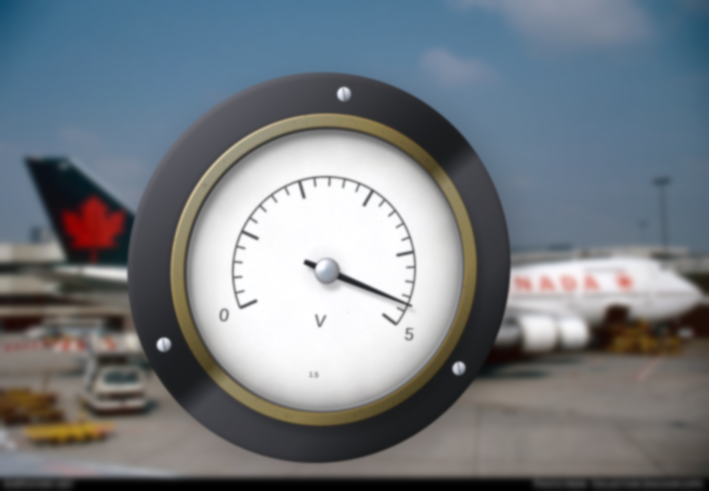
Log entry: 4.7 (V)
